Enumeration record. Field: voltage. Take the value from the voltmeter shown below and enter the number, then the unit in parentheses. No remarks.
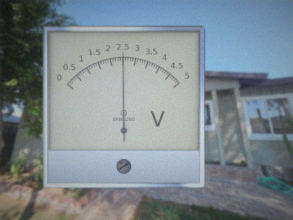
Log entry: 2.5 (V)
